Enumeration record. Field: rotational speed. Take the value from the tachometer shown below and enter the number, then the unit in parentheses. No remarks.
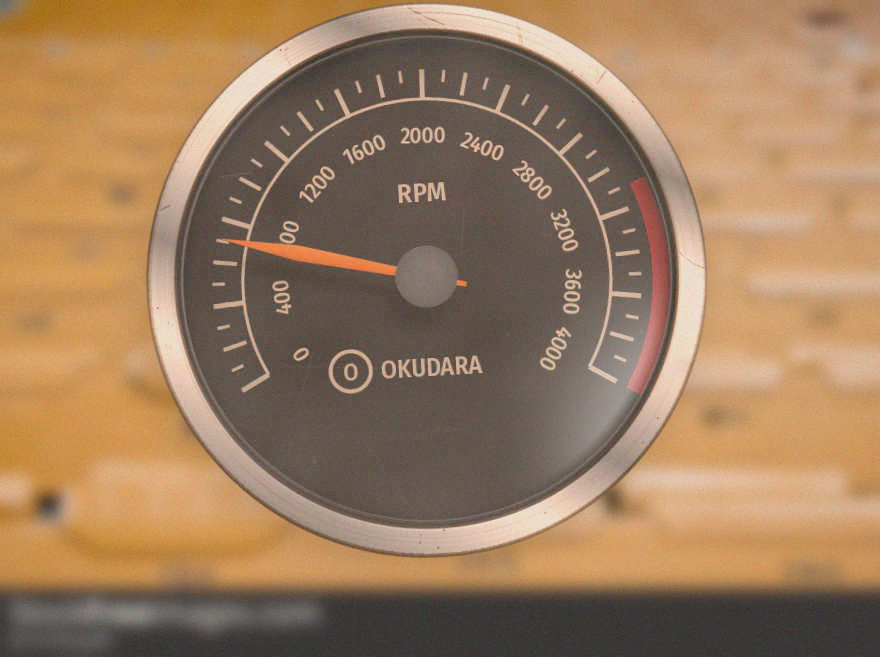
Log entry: 700 (rpm)
